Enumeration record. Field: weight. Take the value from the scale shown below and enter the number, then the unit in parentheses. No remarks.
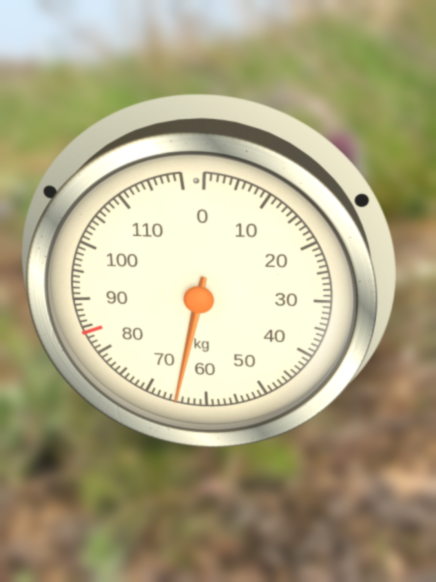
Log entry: 65 (kg)
